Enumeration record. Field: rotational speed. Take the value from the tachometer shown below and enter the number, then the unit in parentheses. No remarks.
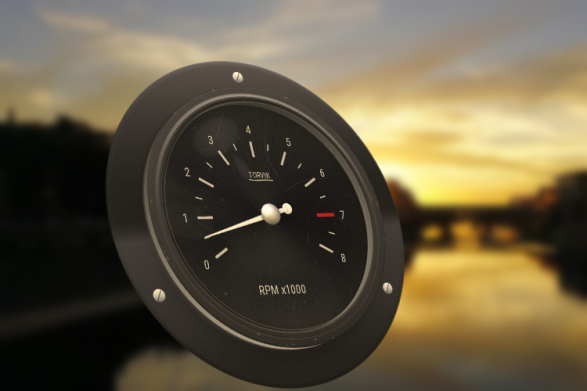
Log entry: 500 (rpm)
